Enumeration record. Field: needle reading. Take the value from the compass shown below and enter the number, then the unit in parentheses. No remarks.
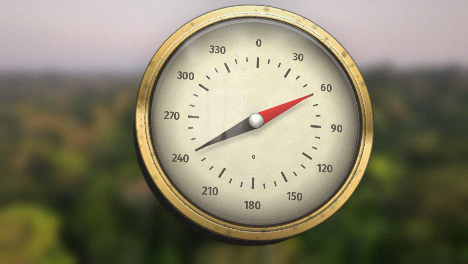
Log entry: 60 (°)
